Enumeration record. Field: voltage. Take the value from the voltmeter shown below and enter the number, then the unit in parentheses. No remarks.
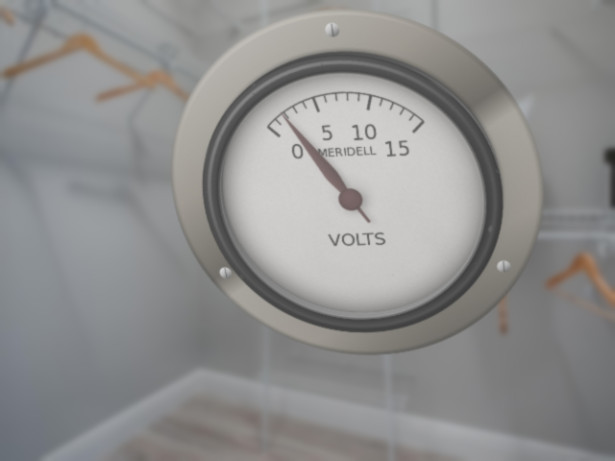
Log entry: 2 (V)
